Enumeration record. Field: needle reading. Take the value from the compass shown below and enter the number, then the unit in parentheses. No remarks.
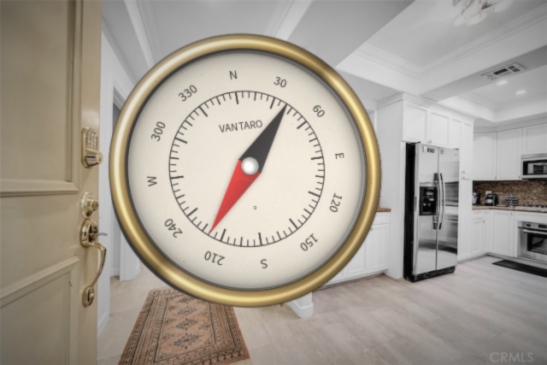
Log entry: 220 (°)
